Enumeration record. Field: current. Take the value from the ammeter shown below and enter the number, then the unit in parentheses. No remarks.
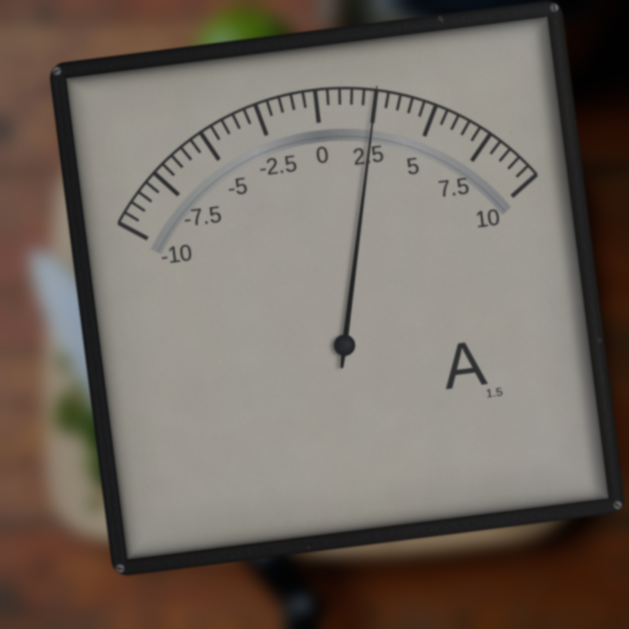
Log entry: 2.5 (A)
